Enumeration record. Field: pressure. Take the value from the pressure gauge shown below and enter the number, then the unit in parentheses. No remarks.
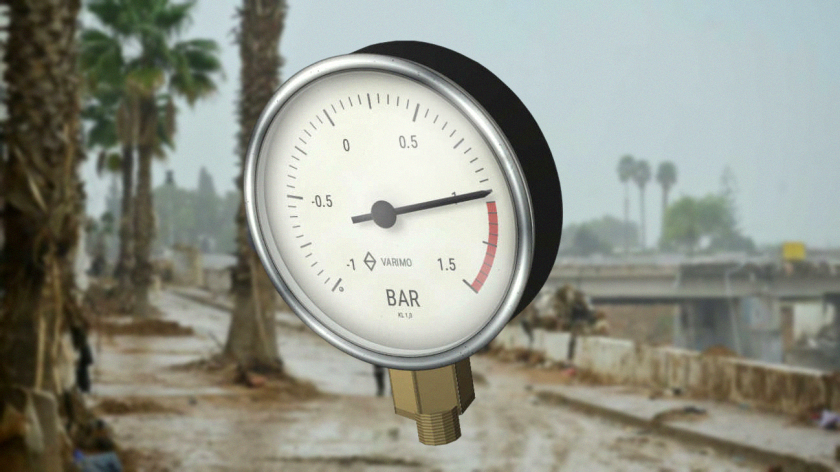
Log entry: 1 (bar)
